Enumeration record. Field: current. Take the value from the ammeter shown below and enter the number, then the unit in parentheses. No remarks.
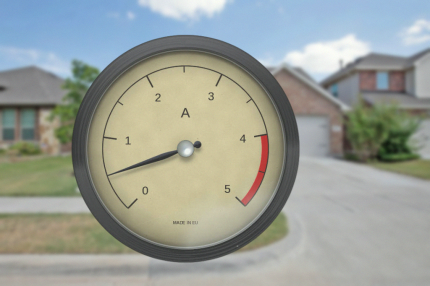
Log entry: 0.5 (A)
